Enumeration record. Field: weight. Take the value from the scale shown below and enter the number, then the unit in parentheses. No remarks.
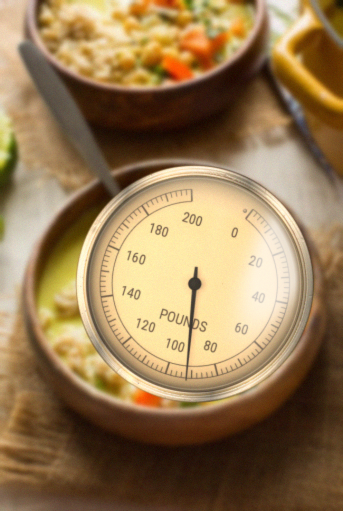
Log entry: 92 (lb)
